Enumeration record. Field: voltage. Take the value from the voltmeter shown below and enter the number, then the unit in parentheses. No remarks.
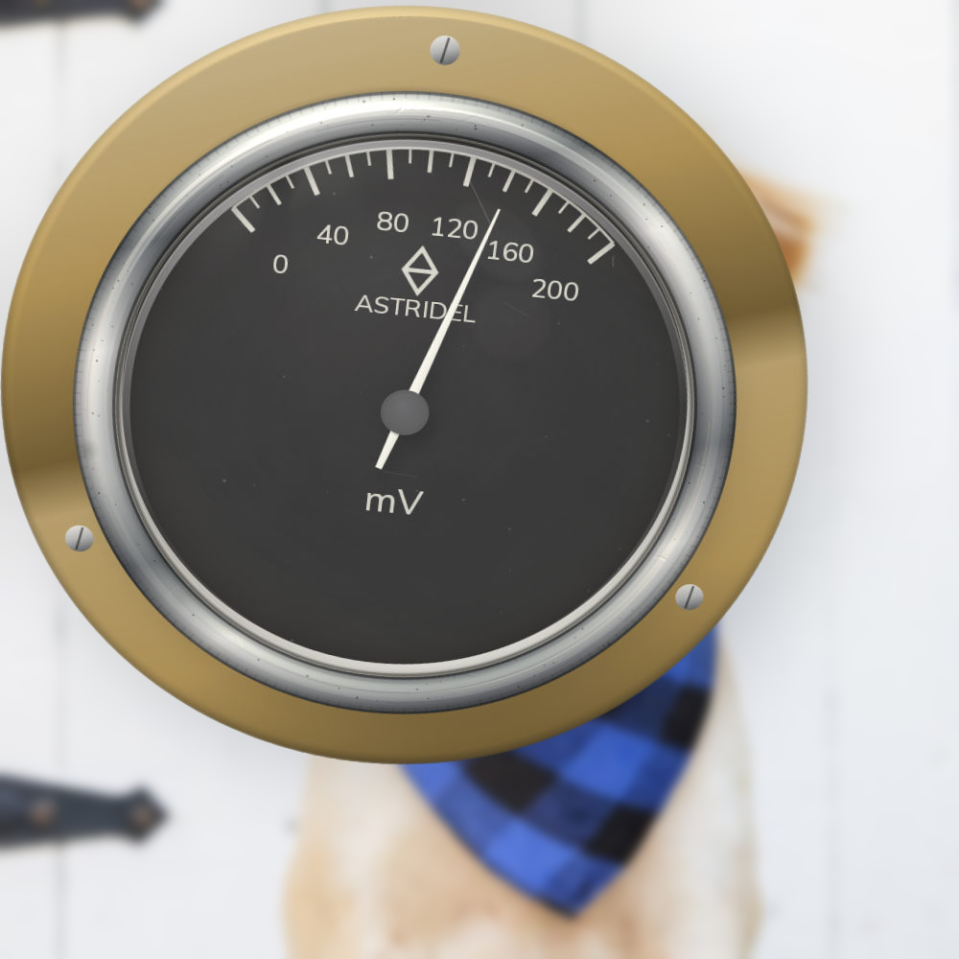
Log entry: 140 (mV)
